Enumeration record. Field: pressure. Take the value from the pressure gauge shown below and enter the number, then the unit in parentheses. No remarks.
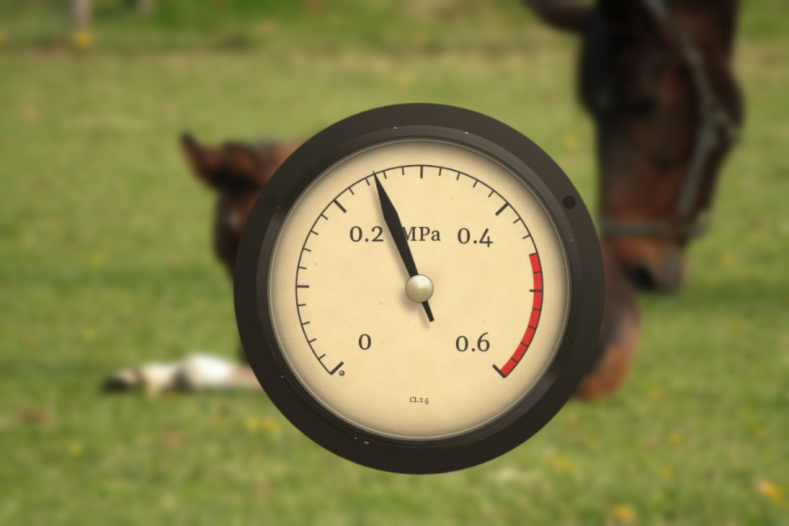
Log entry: 0.25 (MPa)
